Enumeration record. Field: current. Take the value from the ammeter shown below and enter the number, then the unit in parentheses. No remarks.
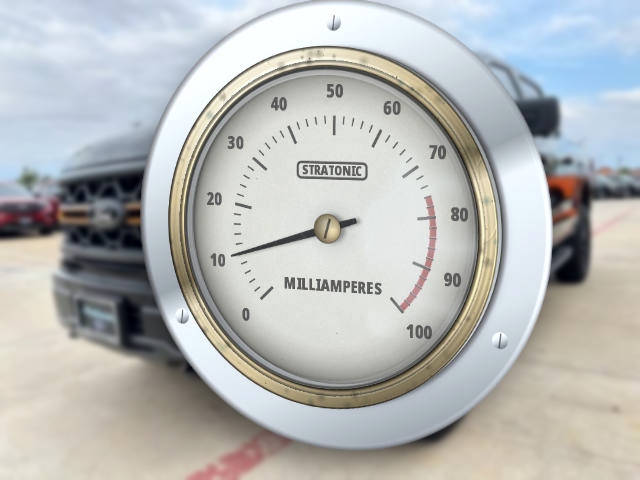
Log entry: 10 (mA)
